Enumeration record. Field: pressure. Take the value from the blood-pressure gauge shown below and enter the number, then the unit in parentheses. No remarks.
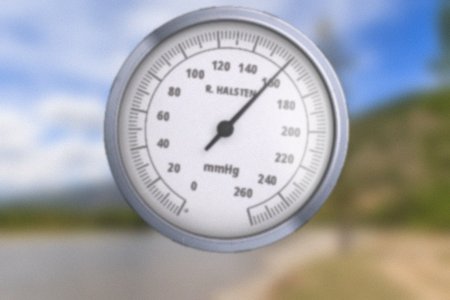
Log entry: 160 (mmHg)
